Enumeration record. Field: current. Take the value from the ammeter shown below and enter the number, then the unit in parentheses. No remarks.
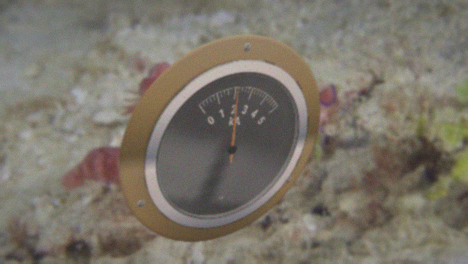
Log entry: 2 (kA)
